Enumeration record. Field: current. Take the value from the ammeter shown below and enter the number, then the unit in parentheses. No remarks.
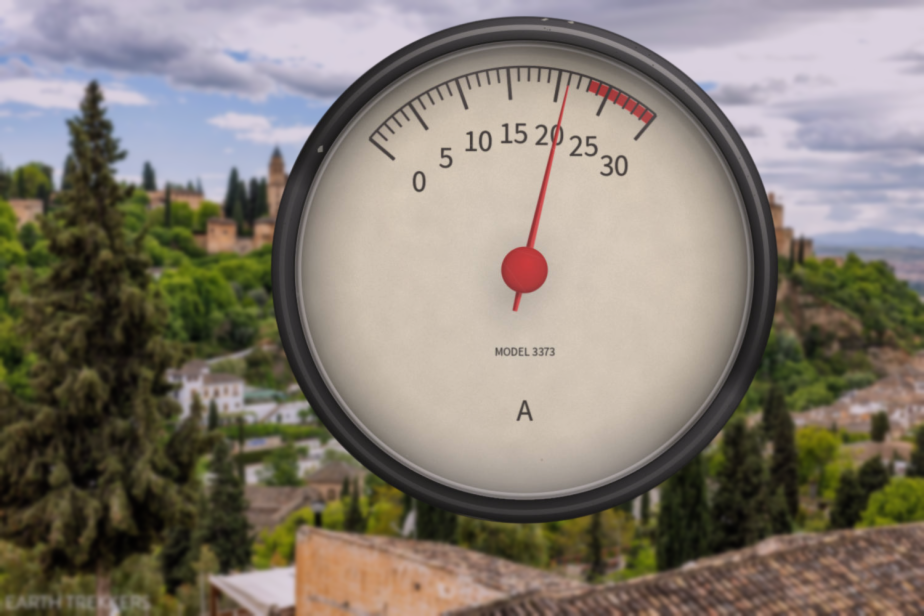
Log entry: 21 (A)
